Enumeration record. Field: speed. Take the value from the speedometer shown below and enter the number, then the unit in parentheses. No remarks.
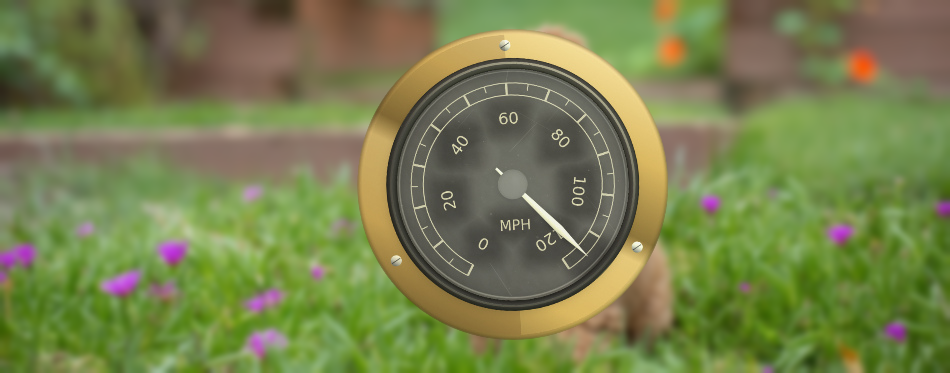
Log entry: 115 (mph)
